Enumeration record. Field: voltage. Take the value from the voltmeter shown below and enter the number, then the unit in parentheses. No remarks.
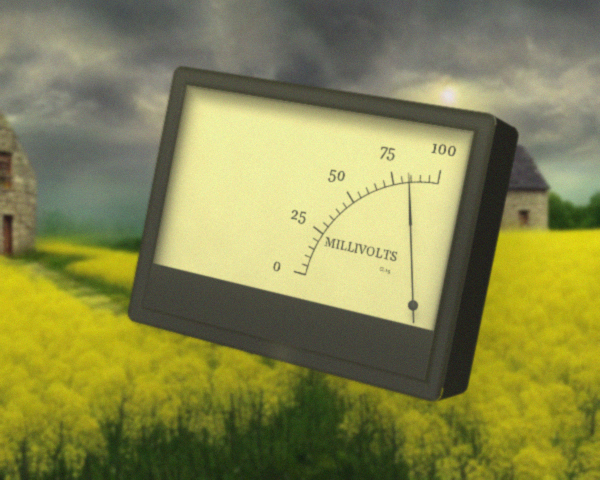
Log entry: 85 (mV)
